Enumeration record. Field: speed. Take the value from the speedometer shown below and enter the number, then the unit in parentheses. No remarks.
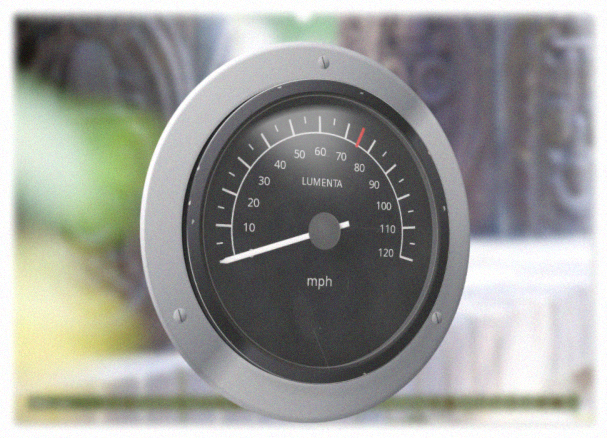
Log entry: 0 (mph)
